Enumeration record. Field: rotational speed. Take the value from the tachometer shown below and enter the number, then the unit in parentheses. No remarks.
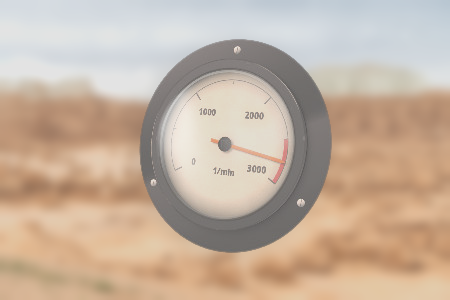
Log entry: 2750 (rpm)
